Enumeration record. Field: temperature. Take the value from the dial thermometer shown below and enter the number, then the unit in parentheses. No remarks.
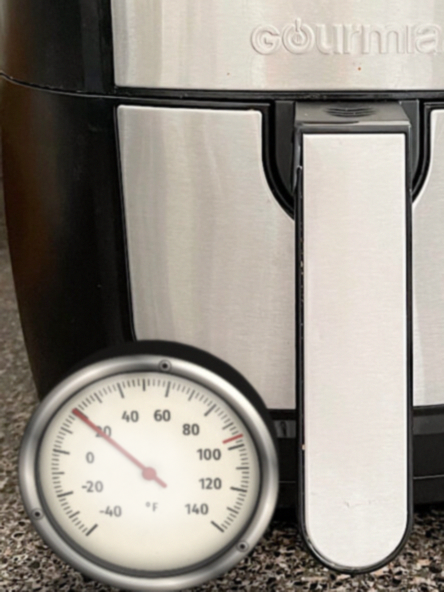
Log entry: 20 (°F)
